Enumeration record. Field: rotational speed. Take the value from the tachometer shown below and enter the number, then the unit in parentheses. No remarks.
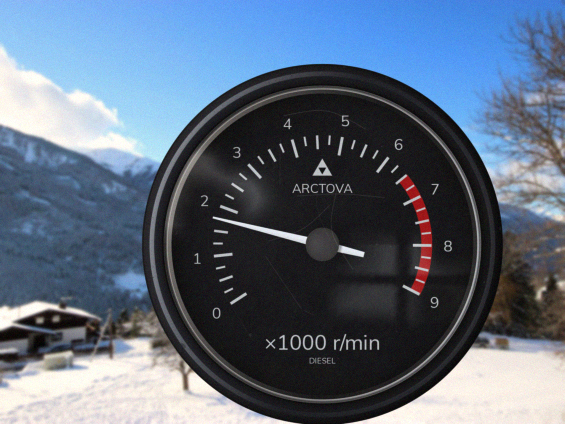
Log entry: 1750 (rpm)
